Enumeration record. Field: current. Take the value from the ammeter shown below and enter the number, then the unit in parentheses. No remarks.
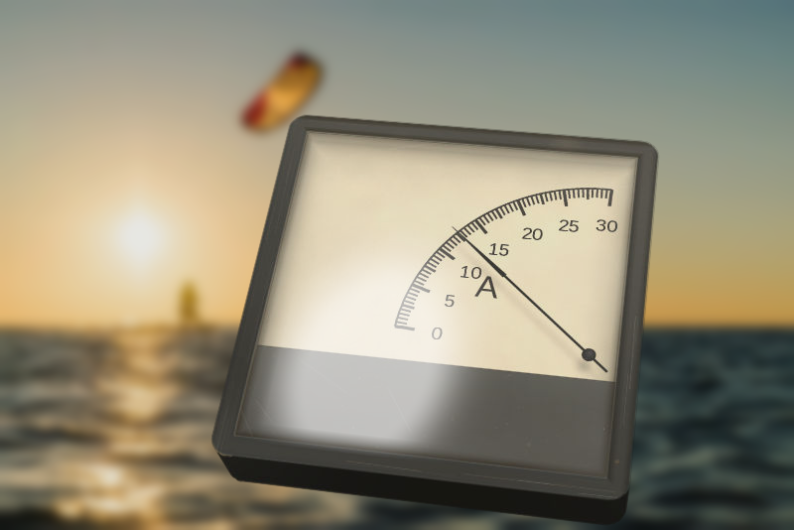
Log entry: 12.5 (A)
